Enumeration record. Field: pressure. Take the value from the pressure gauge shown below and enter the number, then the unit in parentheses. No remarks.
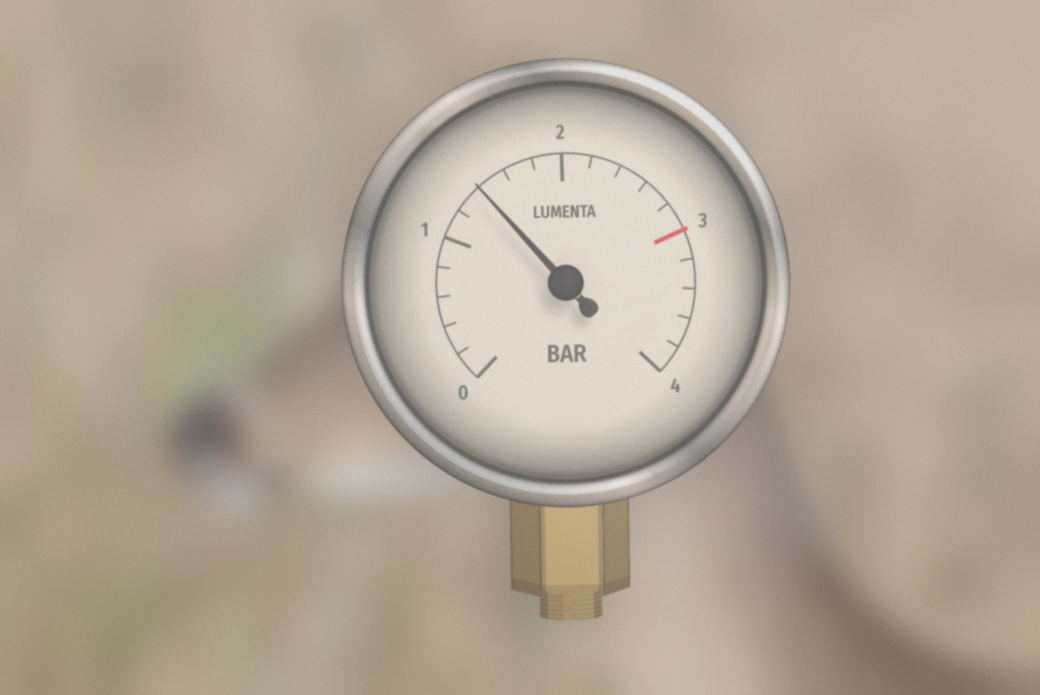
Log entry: 1.4 (bar)
